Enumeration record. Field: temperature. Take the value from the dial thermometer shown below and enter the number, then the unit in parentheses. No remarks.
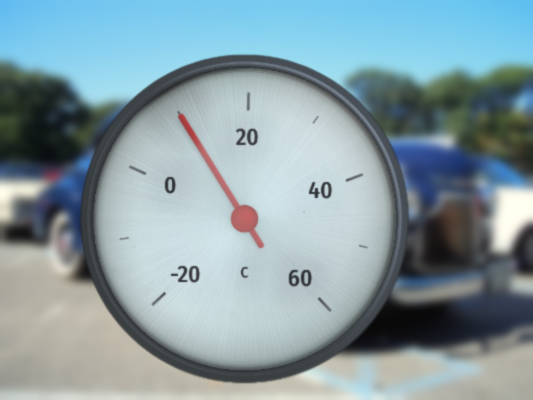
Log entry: 10 (°C)
